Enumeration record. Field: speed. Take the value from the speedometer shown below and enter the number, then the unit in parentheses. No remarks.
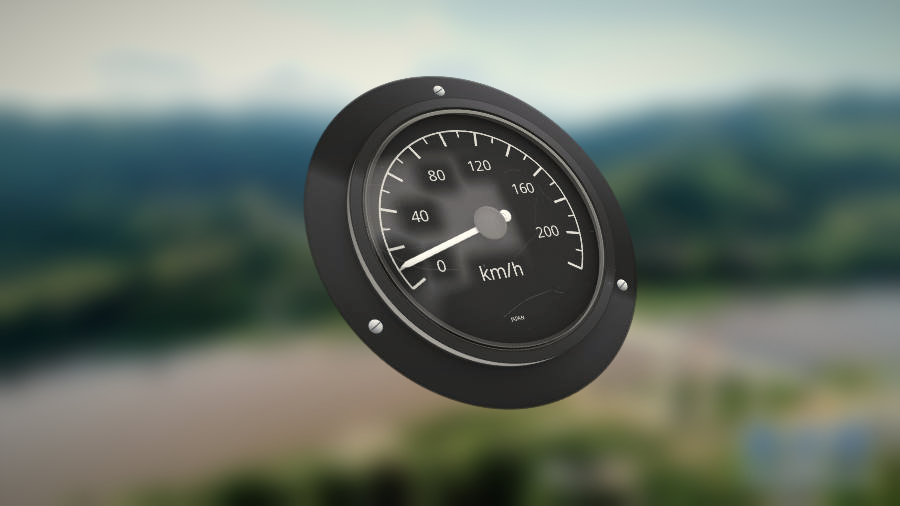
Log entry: 10 (km/h)
